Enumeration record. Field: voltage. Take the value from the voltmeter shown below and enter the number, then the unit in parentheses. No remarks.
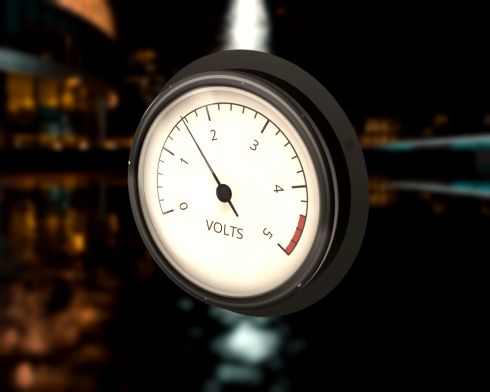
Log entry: 1.6 (V)
